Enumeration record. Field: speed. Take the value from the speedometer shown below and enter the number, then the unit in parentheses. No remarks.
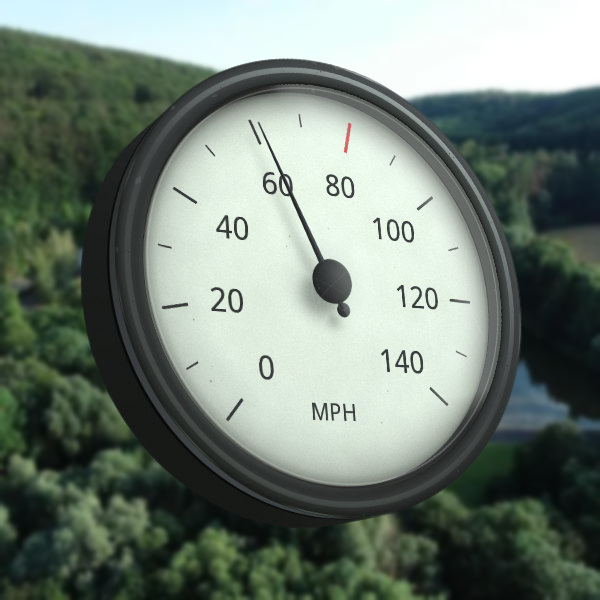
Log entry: 60 (mph)
